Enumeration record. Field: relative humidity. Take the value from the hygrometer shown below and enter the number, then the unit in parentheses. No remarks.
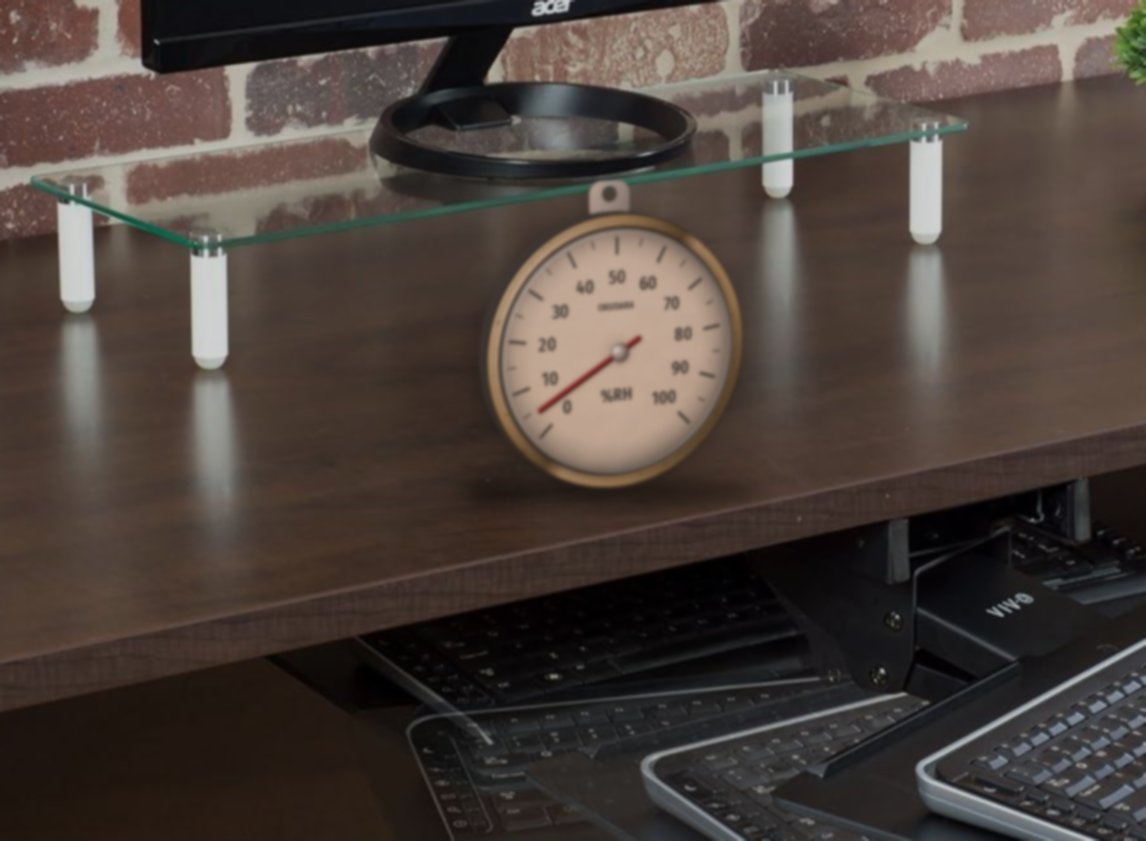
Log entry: 5 (%)
